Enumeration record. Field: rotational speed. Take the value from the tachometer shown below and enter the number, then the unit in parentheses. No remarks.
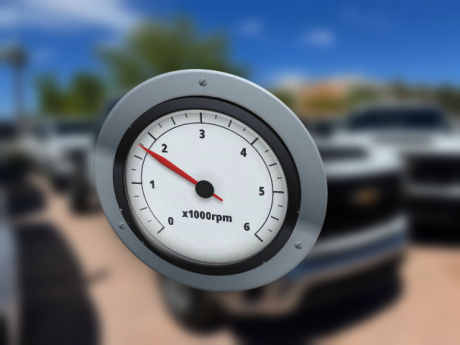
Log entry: 1750 (rpm)
